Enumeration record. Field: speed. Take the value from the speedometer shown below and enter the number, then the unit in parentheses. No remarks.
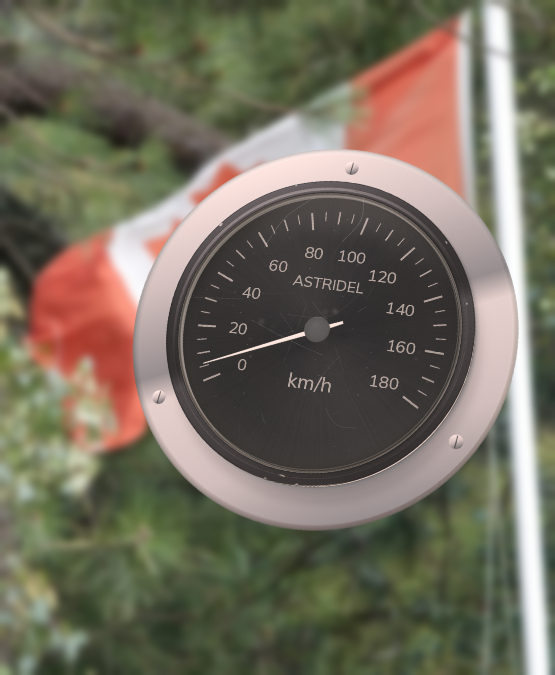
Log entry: 5 (km/h)
